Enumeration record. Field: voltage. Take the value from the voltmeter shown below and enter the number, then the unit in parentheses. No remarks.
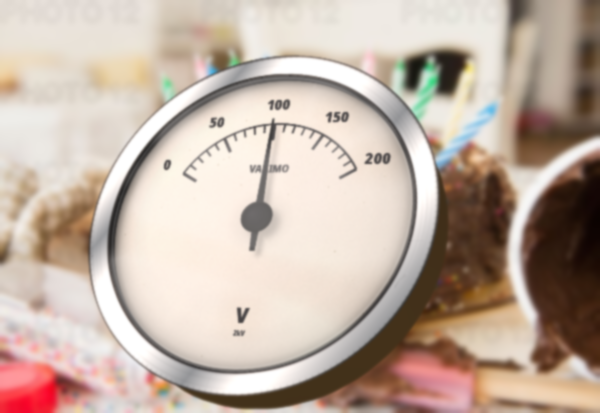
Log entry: 100 (V)
